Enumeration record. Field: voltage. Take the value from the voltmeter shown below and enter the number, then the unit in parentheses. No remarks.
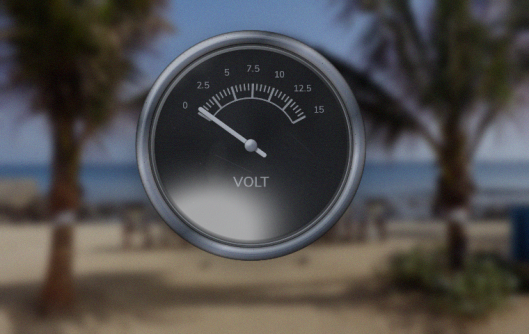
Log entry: 0.5 (V)
